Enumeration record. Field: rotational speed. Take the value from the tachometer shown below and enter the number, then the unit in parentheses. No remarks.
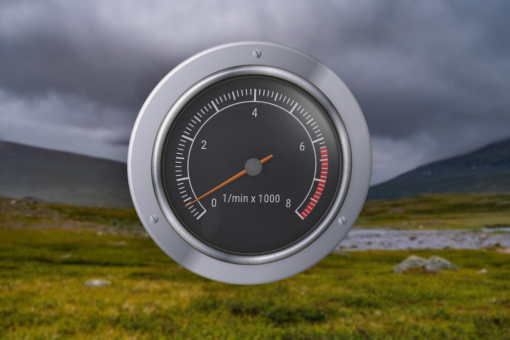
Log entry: 400 (rpm)
